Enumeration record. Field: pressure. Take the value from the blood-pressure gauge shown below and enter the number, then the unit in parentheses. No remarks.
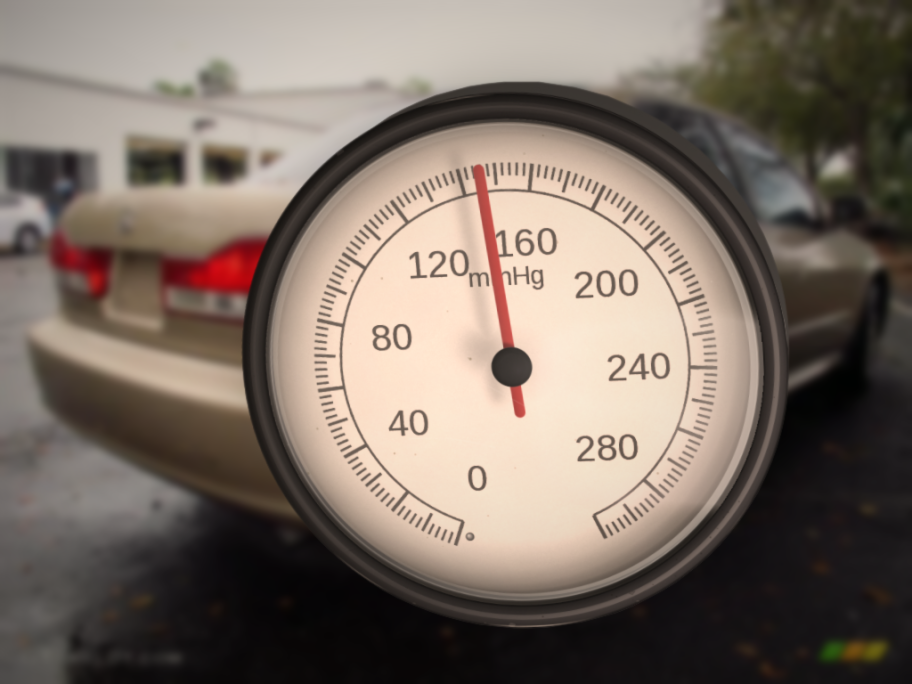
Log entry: 146 (mmHg)
